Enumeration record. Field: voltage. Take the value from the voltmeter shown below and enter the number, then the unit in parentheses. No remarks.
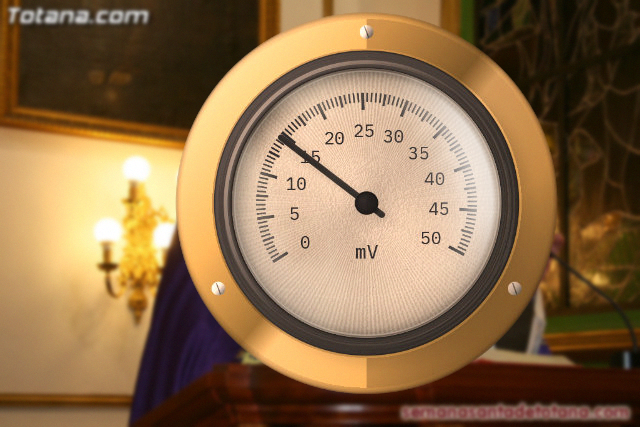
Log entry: 14.5 (mV)
